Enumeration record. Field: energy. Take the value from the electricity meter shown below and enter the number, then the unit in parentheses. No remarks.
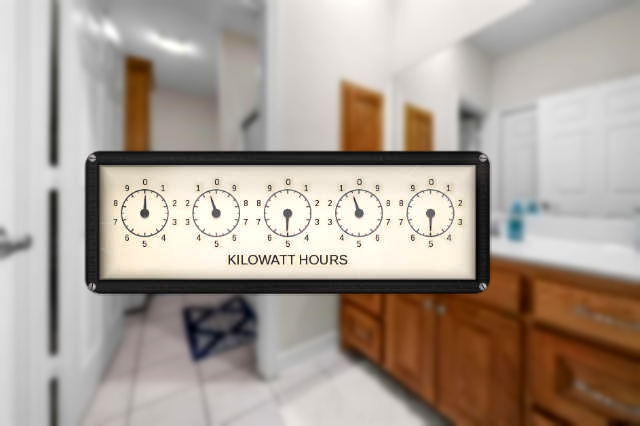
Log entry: 505 (kWh)
